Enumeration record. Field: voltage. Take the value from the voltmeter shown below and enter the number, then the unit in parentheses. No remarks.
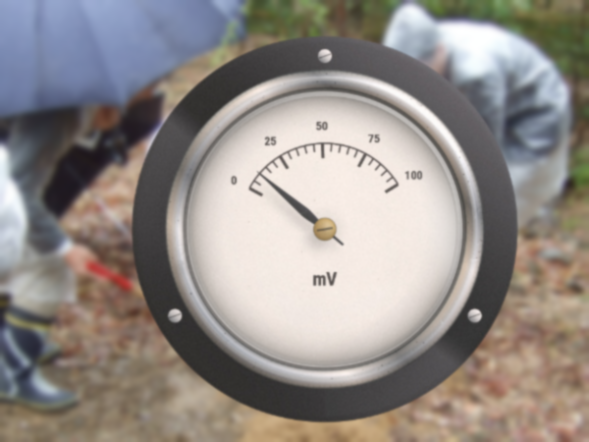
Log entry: 10 (mV)
